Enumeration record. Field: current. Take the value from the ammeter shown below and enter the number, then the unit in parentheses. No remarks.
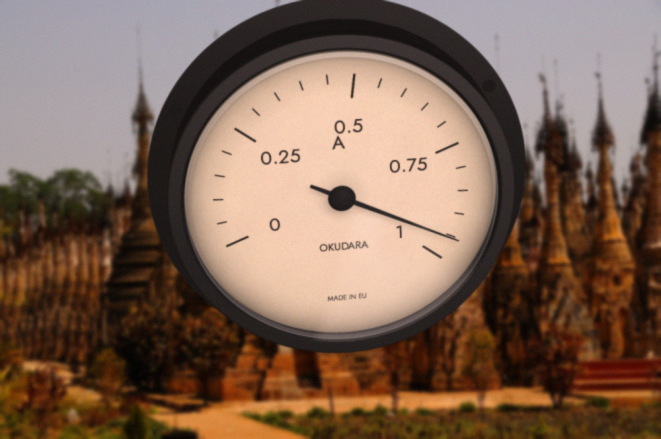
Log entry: 0.95 (A)
